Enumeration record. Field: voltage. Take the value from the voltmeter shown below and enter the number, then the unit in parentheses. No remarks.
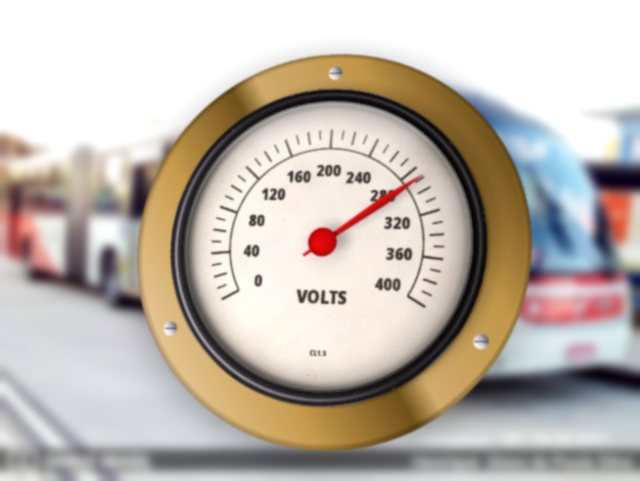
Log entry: 290 (V)
